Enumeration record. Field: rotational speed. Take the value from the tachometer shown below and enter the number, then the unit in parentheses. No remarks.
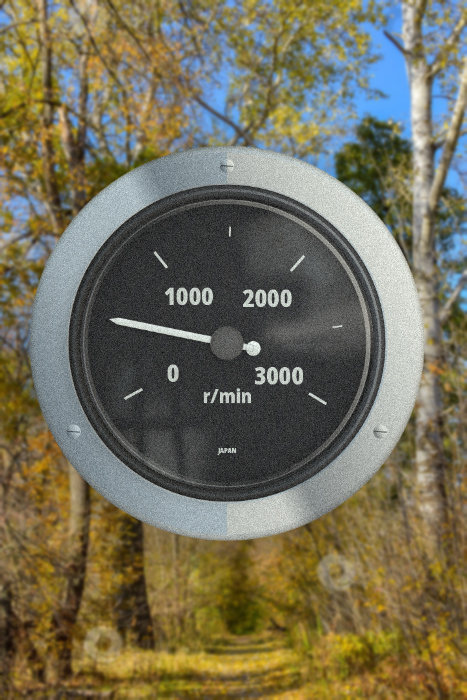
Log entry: 500 (rpm)
